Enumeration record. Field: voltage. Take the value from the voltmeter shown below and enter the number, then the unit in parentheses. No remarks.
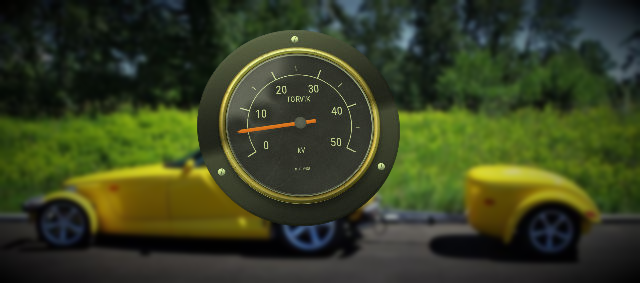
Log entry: 5 (kV)
